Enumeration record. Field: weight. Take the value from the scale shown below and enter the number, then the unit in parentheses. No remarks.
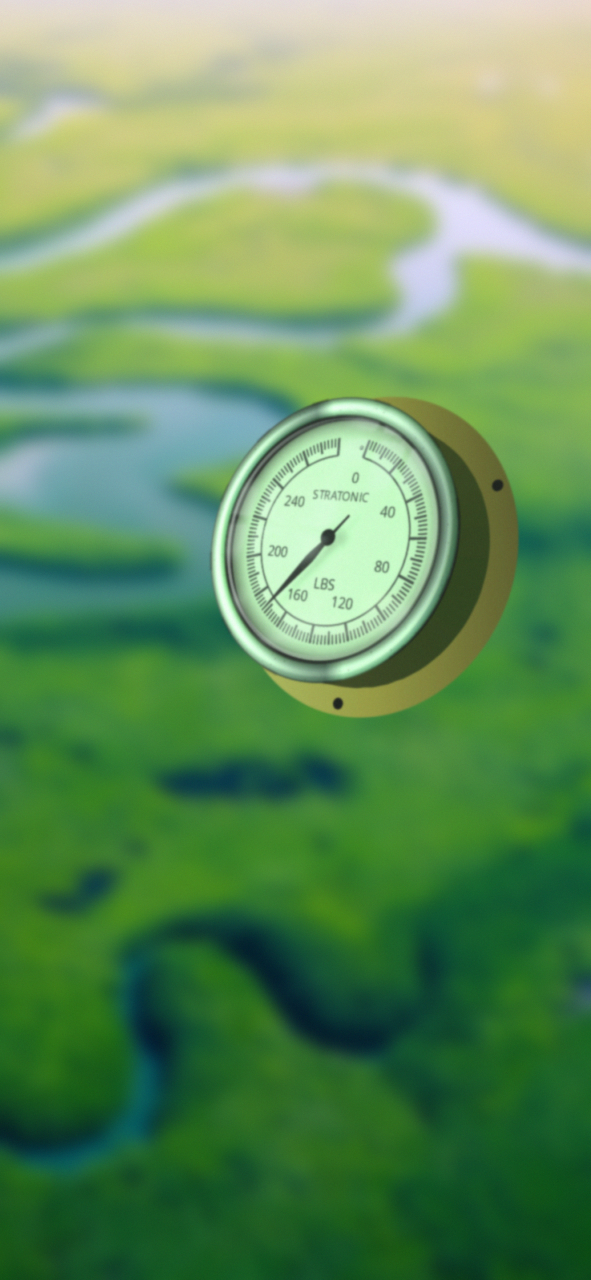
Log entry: 170 (lb)
